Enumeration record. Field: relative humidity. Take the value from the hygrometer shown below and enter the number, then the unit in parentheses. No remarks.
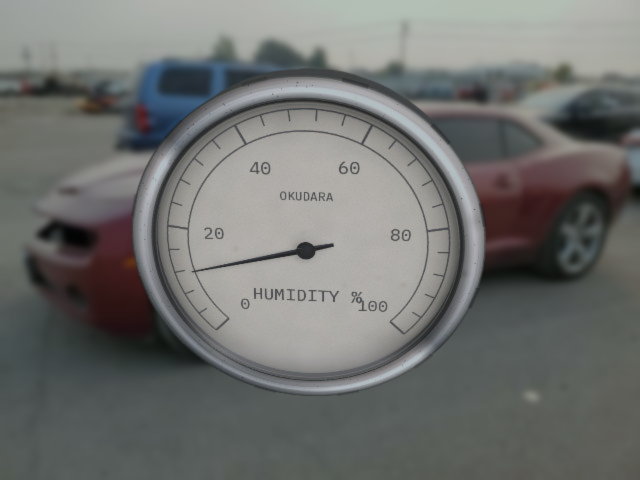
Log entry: 12 (%)
